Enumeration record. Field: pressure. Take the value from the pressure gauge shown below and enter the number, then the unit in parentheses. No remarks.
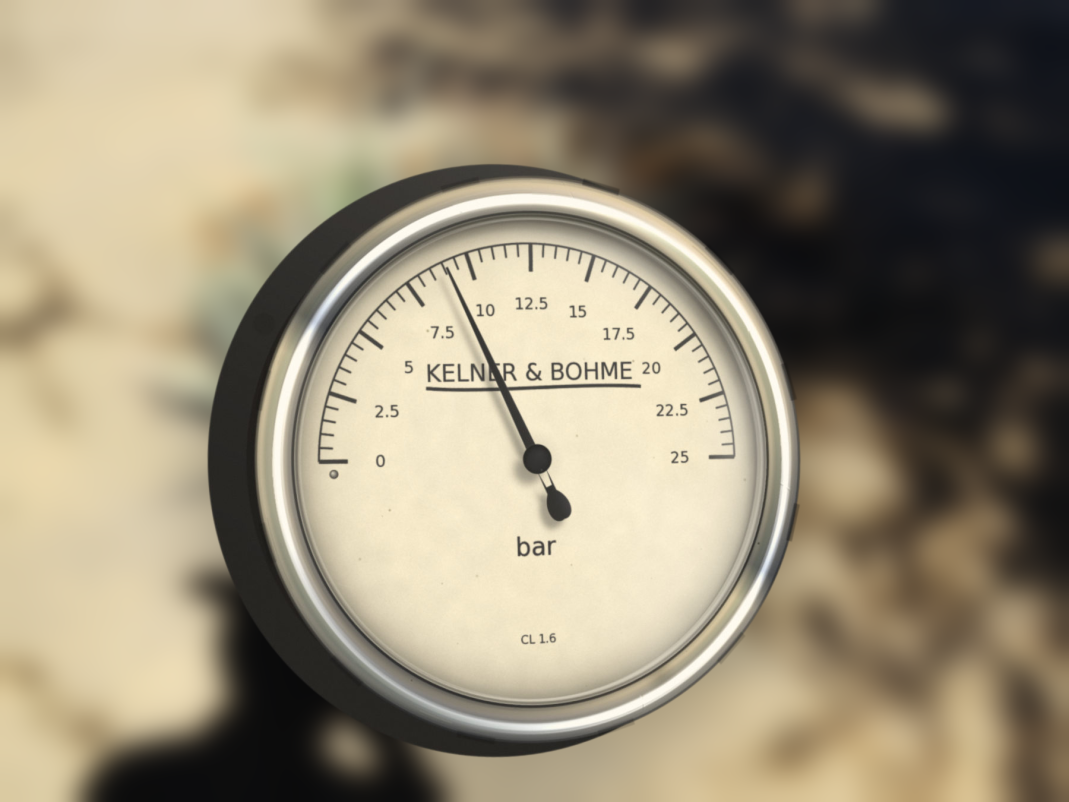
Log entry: 9 (bar)
